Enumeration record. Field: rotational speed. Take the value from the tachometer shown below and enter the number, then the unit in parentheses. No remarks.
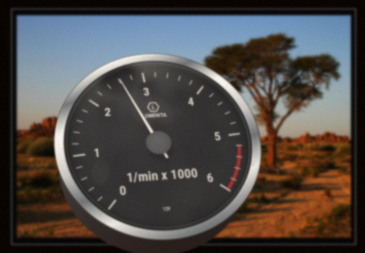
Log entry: 2600 (rpm)
